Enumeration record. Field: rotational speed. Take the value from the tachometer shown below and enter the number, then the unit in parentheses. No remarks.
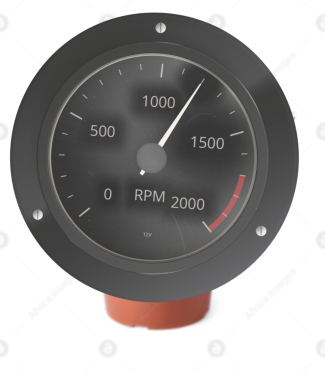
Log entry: 1200 (rpm)
